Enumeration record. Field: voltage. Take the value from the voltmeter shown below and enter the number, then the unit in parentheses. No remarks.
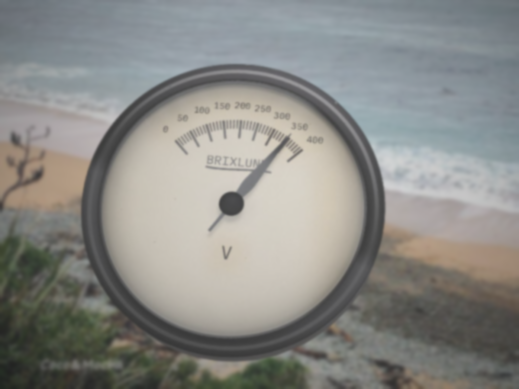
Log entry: 350 (V)
